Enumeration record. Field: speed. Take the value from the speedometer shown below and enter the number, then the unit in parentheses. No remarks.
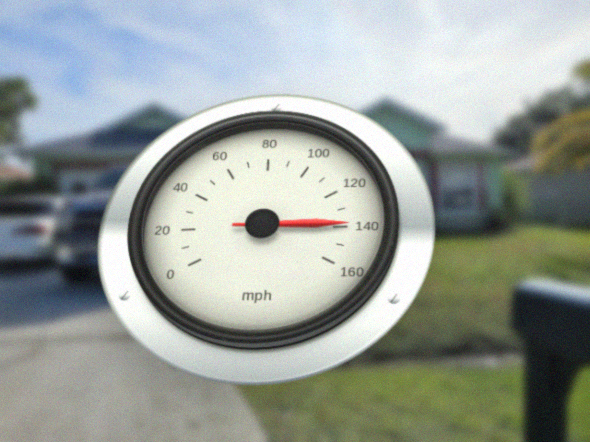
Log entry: 140 (mph)
